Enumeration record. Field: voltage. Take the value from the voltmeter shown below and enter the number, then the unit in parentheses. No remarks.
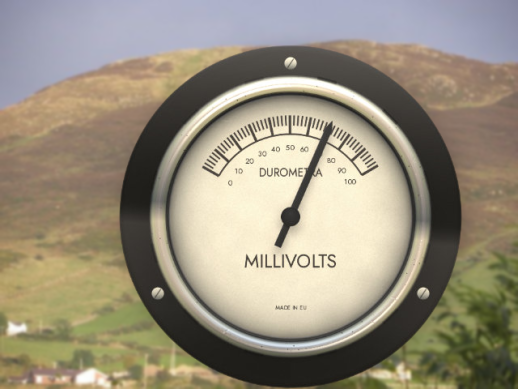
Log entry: 70 (mV)
